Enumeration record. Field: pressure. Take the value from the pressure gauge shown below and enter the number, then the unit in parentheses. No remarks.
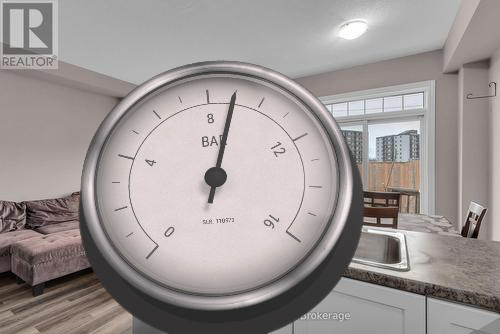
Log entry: 9 (bar)
